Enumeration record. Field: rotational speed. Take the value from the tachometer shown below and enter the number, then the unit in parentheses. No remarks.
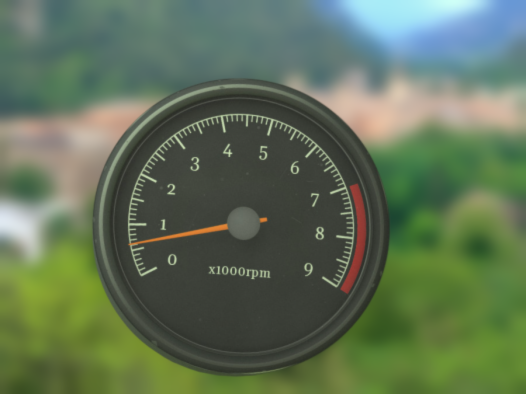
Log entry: 600 (rpm)
